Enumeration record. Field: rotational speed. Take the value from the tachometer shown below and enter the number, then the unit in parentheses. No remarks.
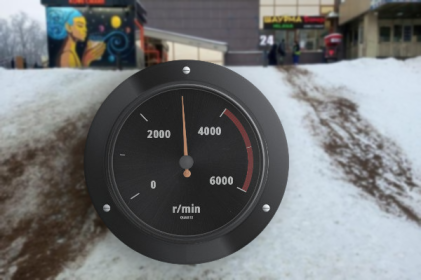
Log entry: 3000 (rpm)
